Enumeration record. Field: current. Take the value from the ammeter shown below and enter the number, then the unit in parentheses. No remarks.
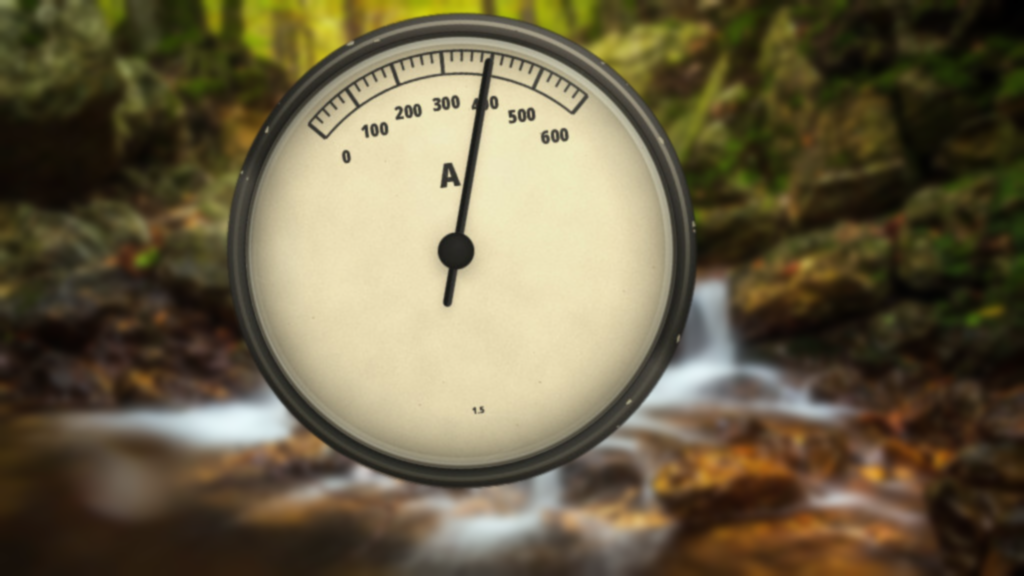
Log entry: 400 (A)
